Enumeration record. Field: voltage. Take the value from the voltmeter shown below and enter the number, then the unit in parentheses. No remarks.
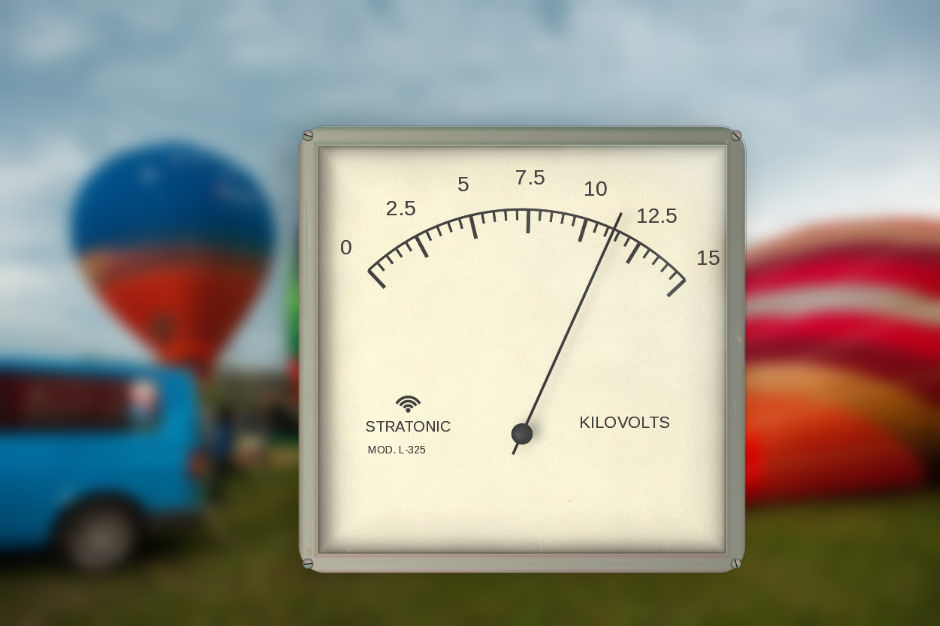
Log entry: 11.25 (kV)
